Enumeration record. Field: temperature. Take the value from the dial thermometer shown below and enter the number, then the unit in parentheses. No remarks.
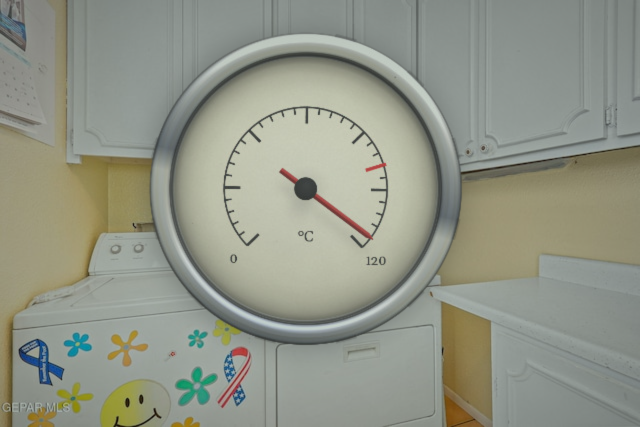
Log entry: 116 (°C)
